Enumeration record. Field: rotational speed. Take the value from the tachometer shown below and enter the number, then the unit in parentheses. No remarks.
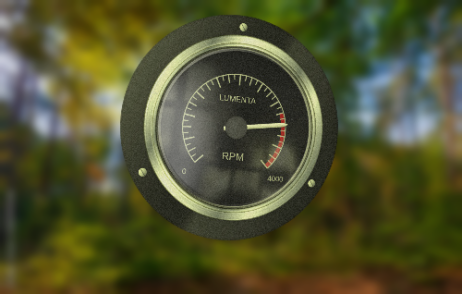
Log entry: 3200 (rpm)
